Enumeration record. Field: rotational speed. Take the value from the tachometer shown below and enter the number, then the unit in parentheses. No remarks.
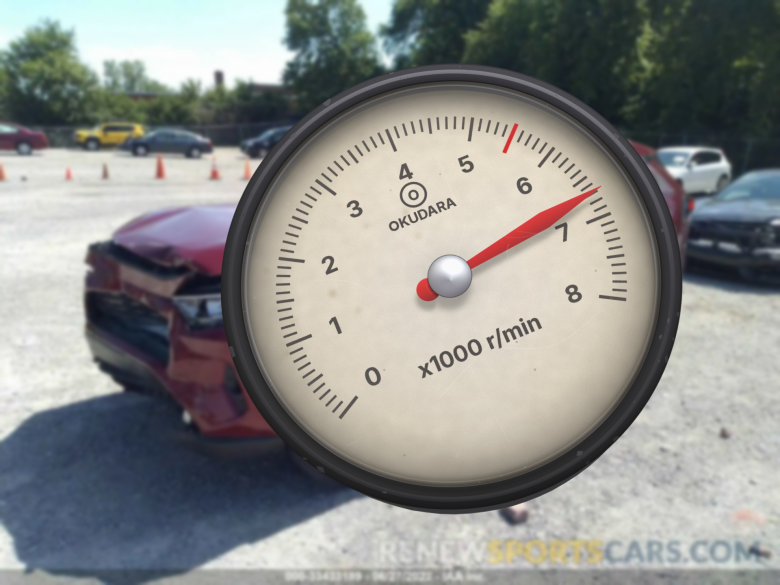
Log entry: 6700 (rpm)
